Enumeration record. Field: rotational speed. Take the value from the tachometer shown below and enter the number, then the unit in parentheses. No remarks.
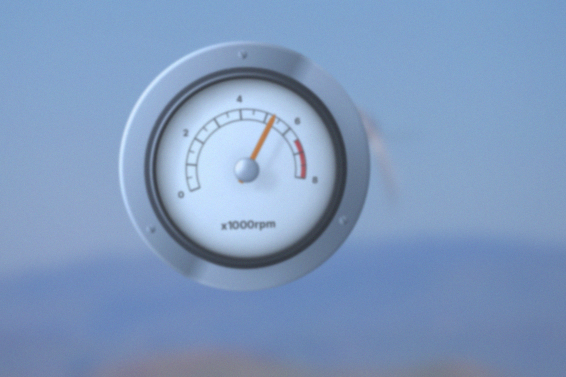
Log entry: 5250 (rpm)
